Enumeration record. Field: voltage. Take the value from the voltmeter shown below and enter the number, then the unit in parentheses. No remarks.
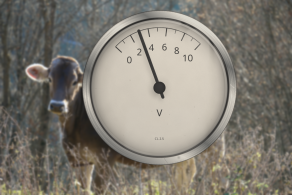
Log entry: 3 (V)
